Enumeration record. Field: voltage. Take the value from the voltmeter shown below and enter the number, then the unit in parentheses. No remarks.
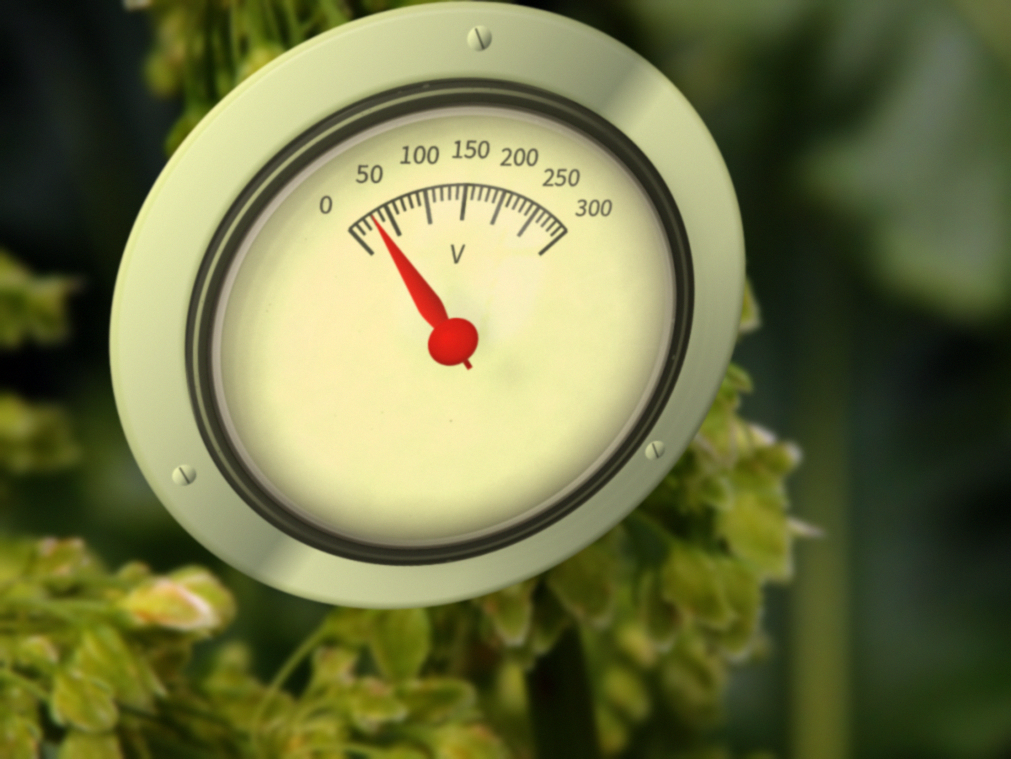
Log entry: 30 (V)
